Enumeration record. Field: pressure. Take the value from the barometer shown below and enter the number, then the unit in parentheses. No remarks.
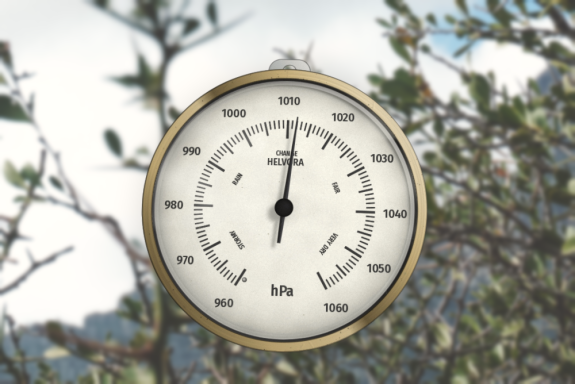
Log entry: 1012 (hPa)
